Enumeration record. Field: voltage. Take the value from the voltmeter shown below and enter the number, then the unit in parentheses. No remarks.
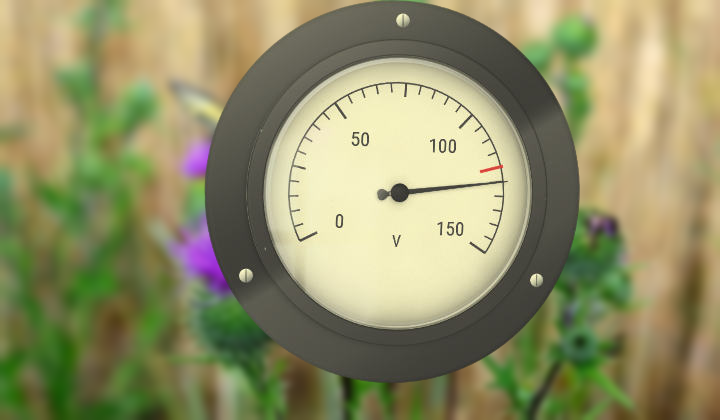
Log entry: 125 (V)
